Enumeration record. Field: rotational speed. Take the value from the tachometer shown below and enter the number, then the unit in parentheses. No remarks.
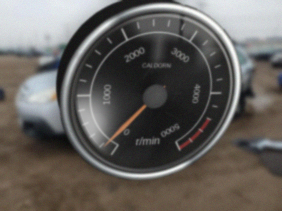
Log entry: 200 (rpm)
